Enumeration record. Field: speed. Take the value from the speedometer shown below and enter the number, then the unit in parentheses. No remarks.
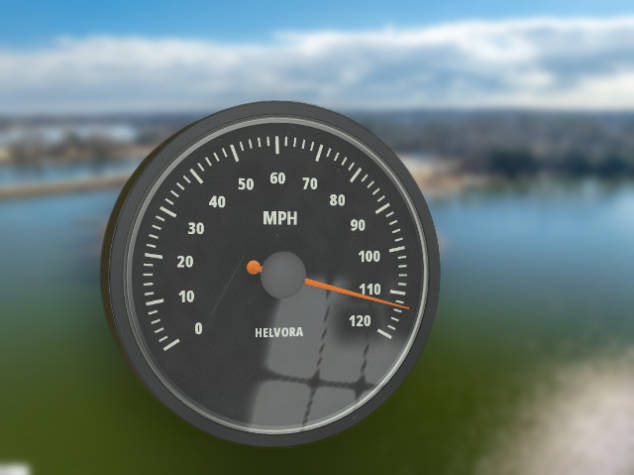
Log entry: 113 (mph)
